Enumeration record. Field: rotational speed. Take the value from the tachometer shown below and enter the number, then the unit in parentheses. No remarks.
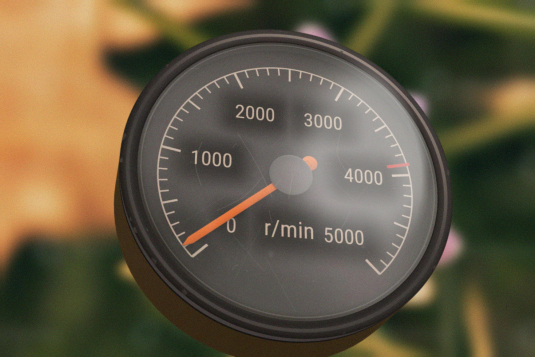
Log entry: 100 (rpm)
